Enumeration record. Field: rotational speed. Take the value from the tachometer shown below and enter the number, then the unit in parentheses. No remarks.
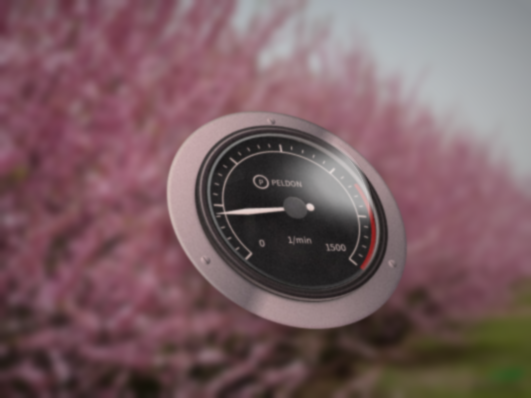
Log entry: 200 (rpm)
